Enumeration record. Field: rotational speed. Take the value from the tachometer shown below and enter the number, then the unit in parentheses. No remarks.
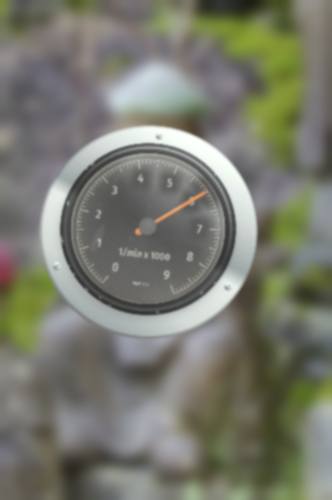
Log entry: 6000 (rpm)
